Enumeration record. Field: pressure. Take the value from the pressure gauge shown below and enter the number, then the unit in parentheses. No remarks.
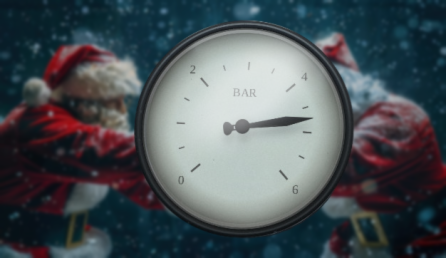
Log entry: 4.75 (bar)
